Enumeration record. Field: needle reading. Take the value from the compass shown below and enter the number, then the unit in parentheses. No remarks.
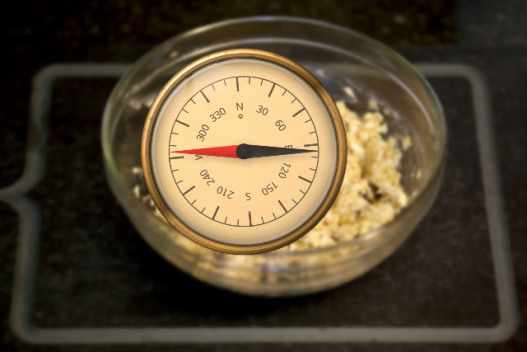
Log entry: 275 (°)
